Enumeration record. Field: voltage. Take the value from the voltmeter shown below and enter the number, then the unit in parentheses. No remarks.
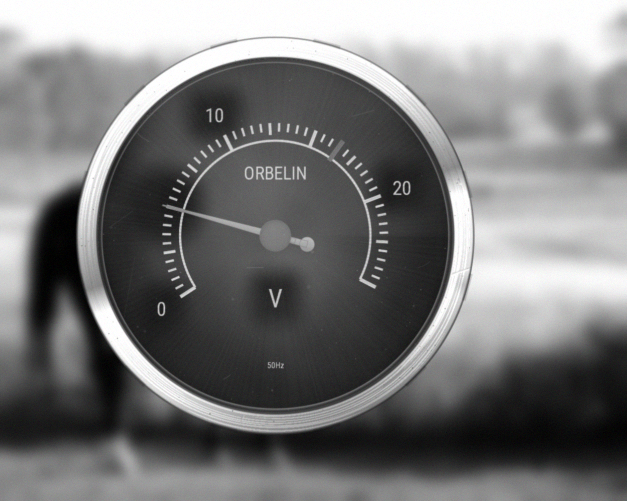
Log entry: 5 (V)
